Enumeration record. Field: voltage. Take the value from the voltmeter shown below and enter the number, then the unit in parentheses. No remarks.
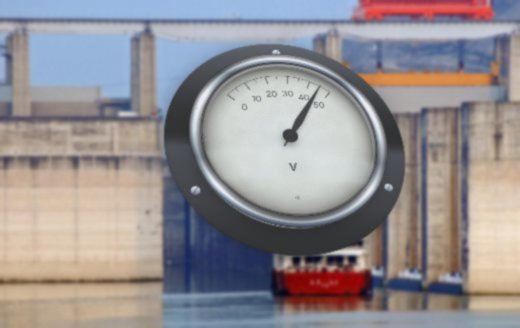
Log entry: 45 (V)
